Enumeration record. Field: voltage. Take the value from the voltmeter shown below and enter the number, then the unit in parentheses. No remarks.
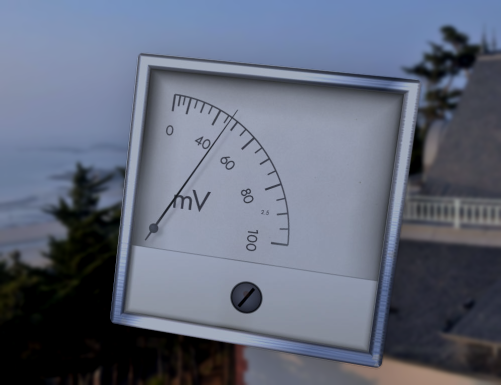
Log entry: 47.5 (mV)
